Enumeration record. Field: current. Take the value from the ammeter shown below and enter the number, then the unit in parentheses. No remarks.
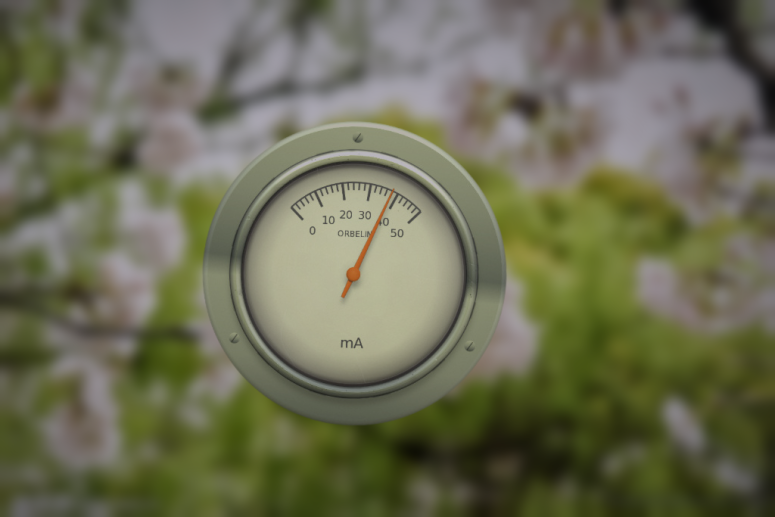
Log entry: 38 (mA)
